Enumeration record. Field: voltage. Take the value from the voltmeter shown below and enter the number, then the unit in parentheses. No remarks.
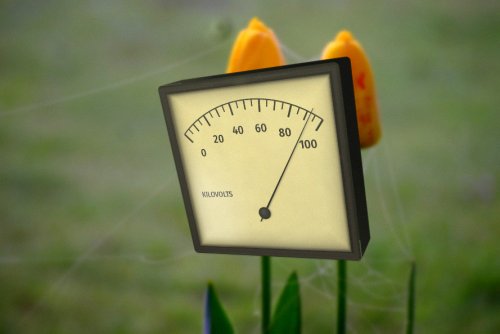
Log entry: 92.5 (kV)
